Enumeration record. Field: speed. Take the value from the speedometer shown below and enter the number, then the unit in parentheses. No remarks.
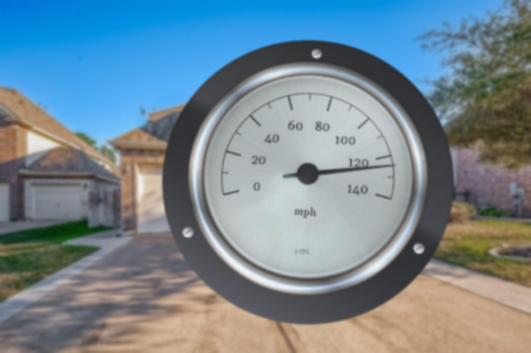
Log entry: 125 (mph)
